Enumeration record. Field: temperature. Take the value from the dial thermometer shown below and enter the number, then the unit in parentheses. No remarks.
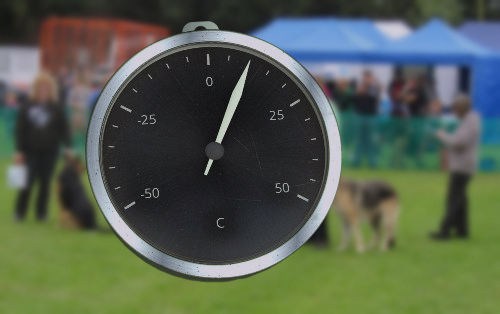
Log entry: 10 (°C)
